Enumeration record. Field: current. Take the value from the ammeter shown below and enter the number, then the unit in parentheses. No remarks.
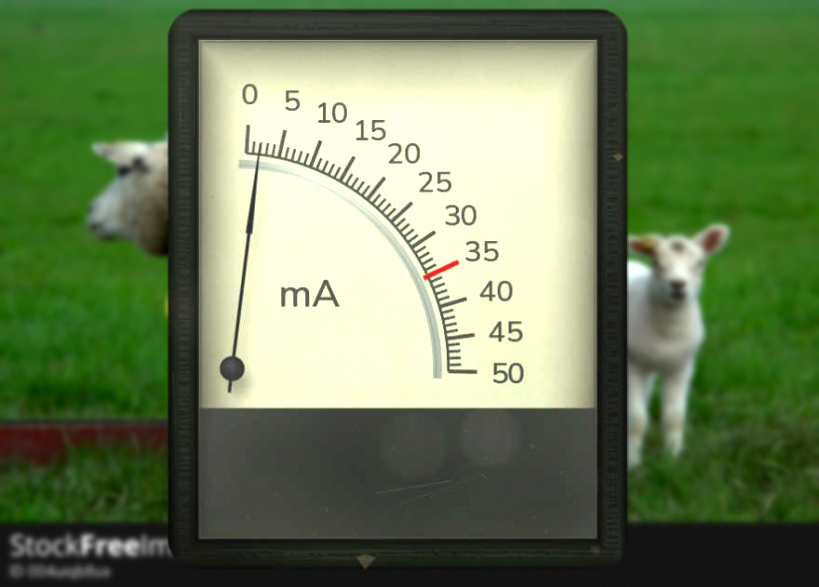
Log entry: 2 (mA)
